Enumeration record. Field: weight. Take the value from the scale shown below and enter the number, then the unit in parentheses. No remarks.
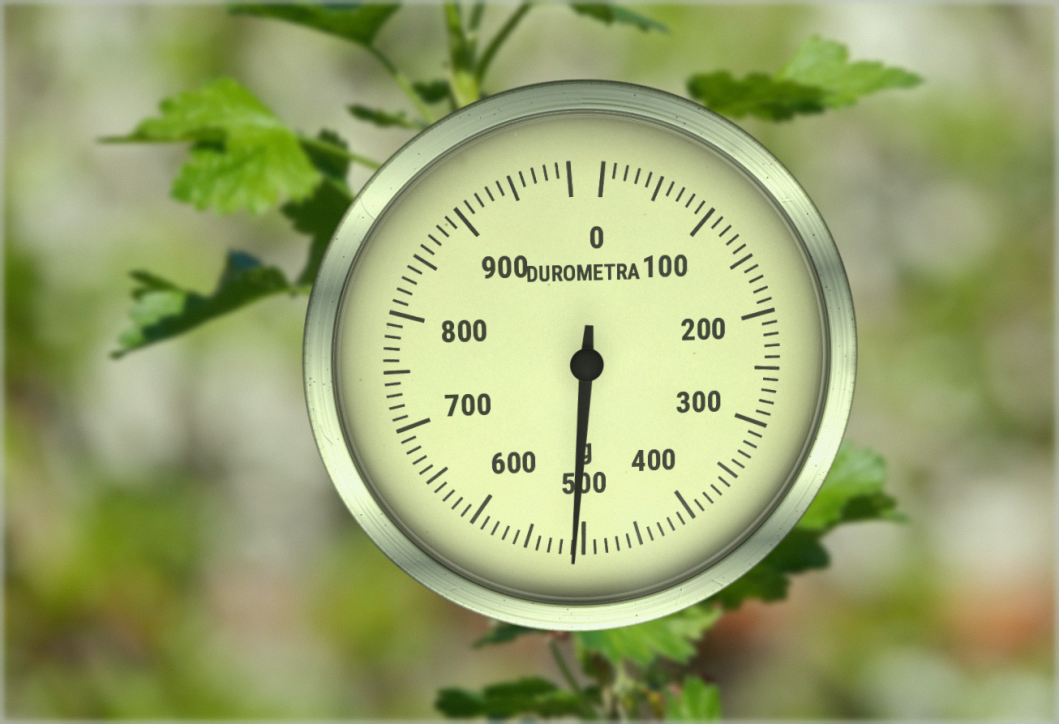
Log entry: 510 (g)
